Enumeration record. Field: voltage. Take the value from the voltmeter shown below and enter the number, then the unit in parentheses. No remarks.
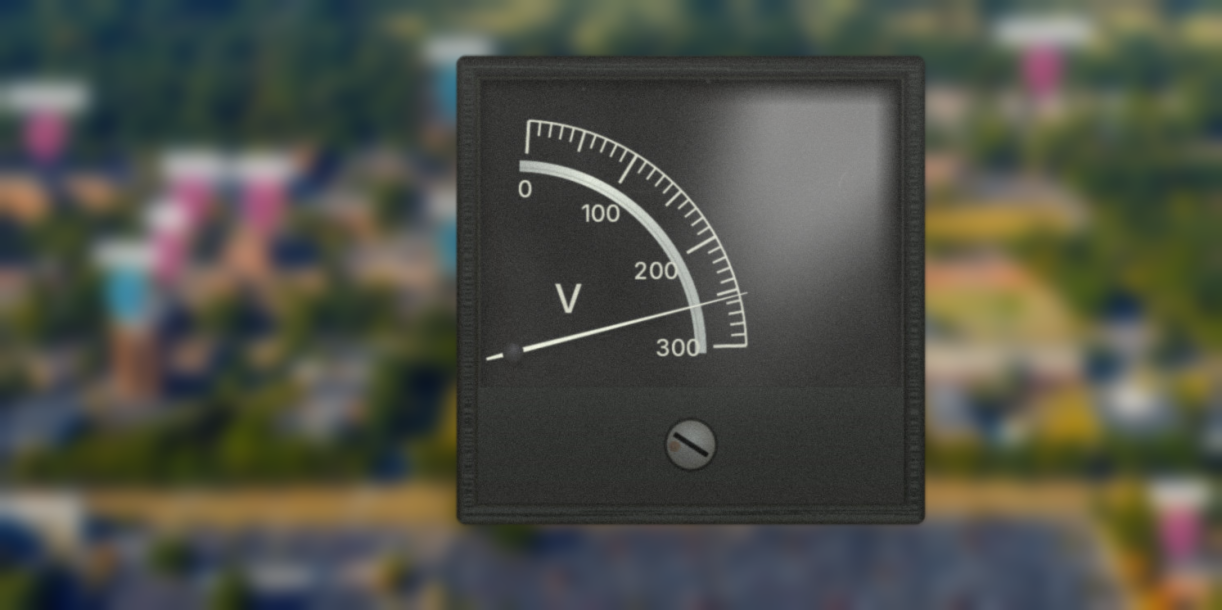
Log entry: 255 (V)
